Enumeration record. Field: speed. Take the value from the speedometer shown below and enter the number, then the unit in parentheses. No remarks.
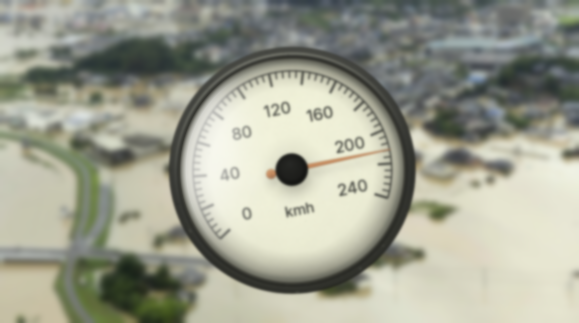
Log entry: 212 (km/h)
